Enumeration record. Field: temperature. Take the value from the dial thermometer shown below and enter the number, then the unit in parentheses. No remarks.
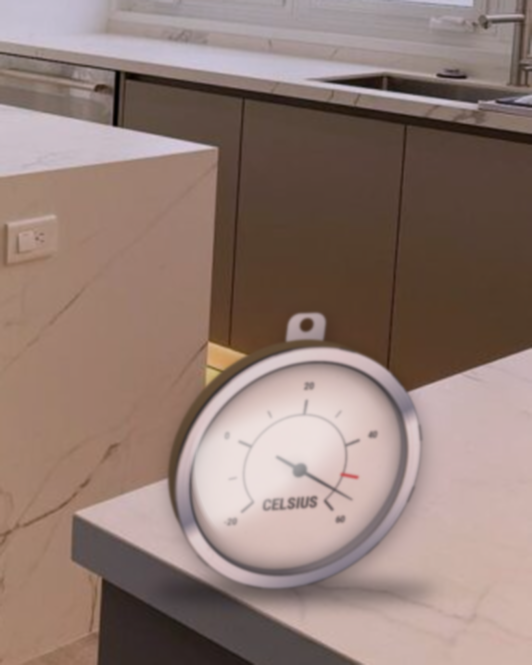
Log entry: 55 (°C)
